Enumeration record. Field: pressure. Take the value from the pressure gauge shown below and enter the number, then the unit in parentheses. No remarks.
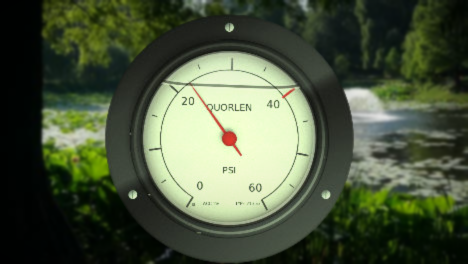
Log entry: 22.5 (psi)
